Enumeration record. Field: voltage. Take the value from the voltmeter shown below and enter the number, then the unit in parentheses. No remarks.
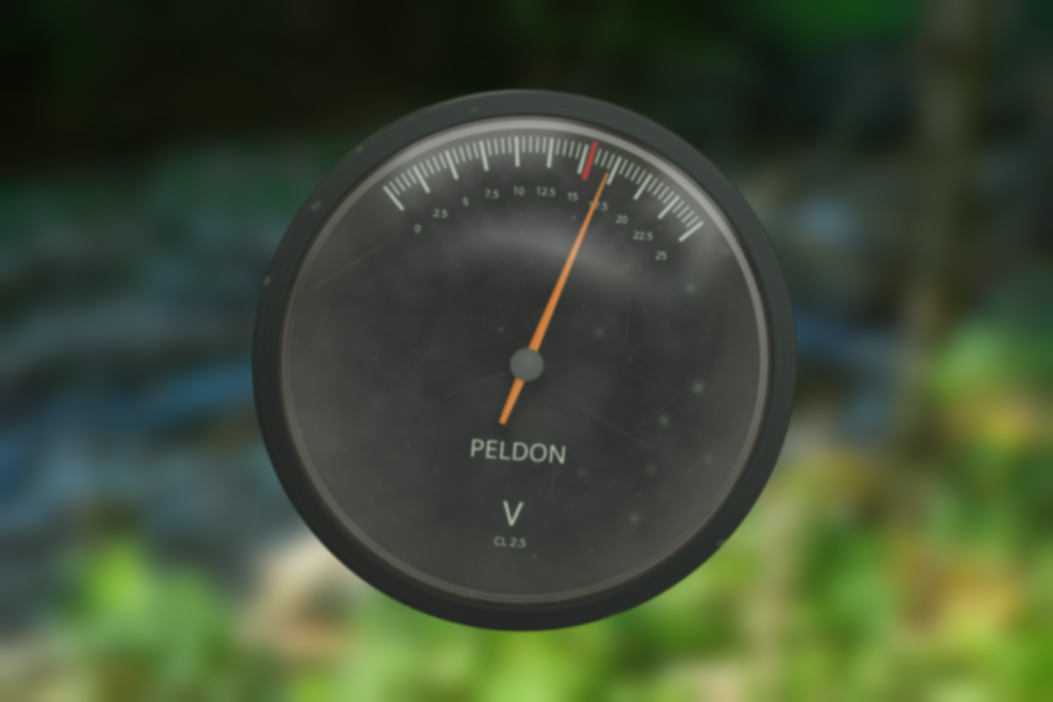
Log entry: 17 (V)
